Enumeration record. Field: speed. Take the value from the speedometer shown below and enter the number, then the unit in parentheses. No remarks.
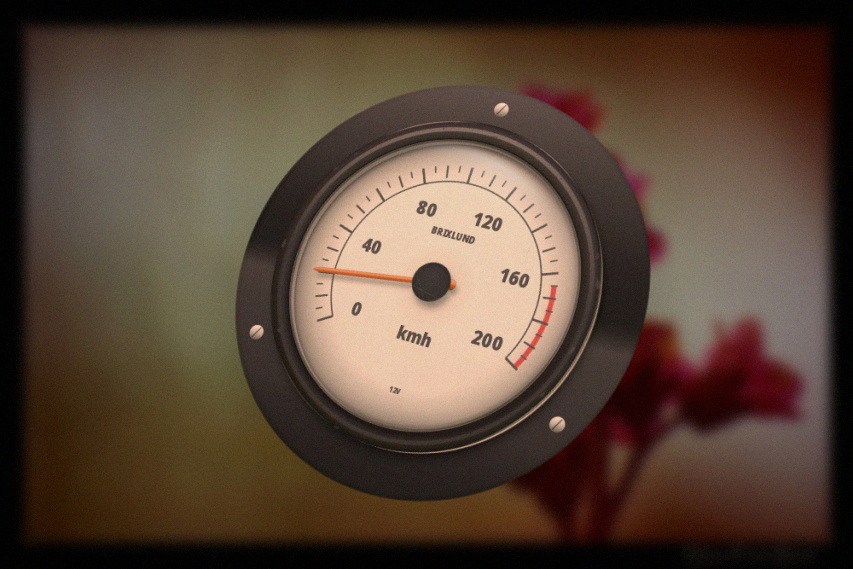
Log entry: 20 (km/h)
